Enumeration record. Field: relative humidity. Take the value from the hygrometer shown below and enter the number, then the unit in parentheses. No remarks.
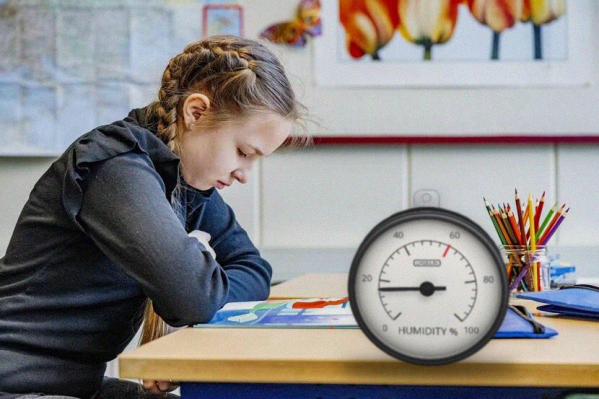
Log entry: 16 (%)
